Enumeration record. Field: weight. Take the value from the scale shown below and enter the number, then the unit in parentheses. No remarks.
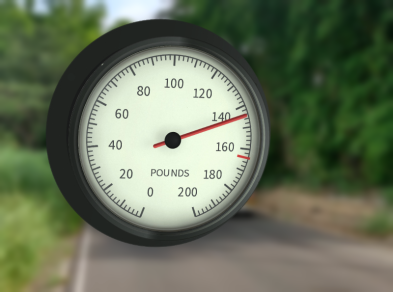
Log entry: 144 (lb)
